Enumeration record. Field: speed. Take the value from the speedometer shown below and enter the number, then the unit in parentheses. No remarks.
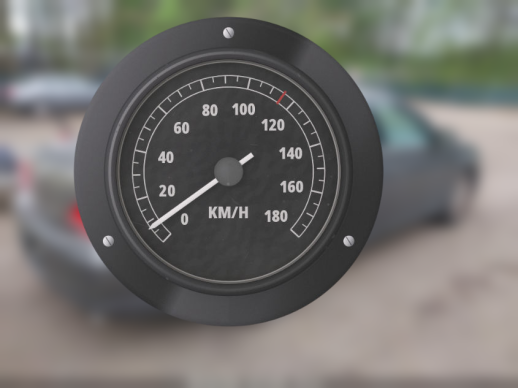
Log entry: 7.5 (km/h)
